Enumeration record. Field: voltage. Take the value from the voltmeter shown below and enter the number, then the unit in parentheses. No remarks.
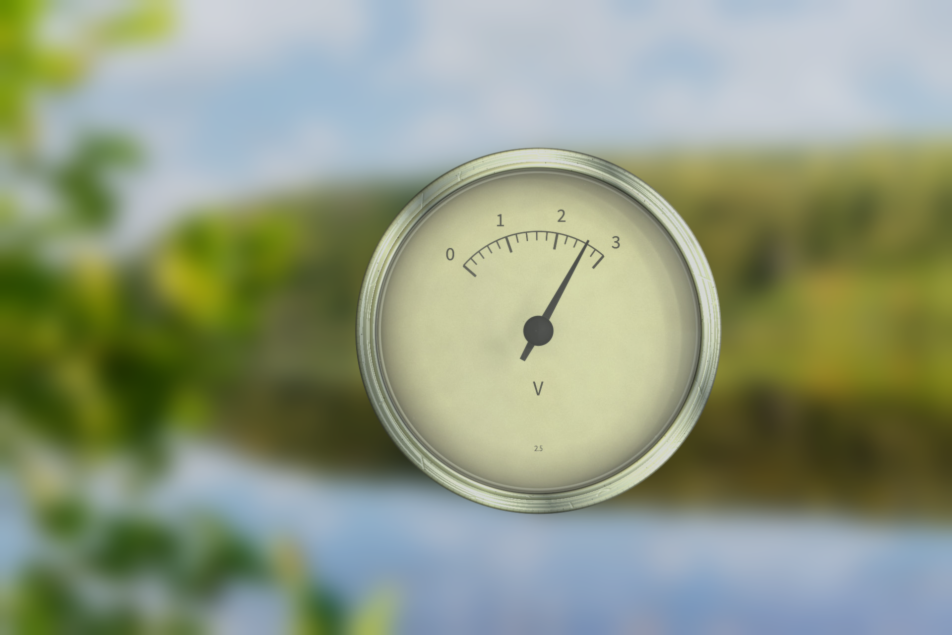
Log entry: 2.6 (V)
